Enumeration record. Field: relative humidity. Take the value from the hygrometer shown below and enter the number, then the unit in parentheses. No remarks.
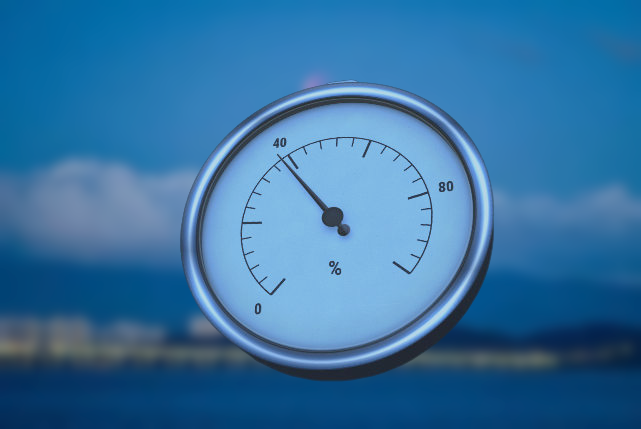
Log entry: 38 (%)
